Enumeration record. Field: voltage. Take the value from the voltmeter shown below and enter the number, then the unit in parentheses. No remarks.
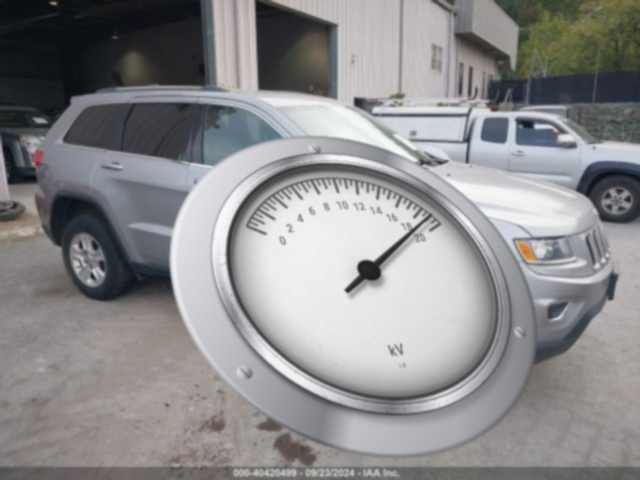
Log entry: 19 (kV)
